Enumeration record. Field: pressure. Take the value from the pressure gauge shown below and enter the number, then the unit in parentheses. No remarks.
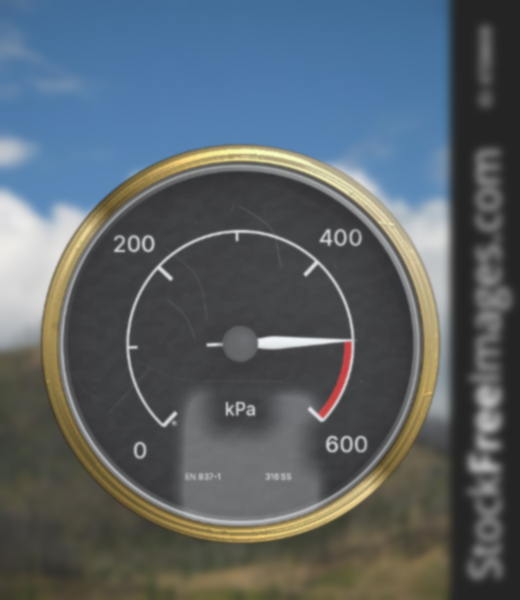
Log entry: 500 (kPa)
